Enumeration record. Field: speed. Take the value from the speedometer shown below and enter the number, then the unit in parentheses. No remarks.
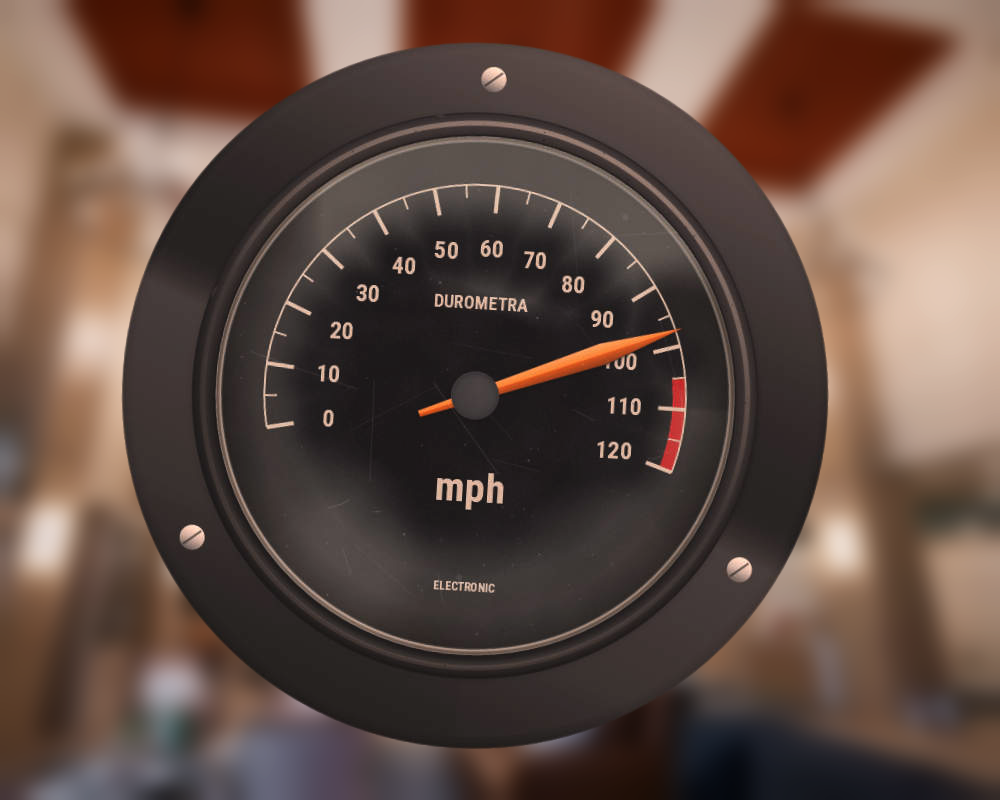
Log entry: 97.5 (mph)
